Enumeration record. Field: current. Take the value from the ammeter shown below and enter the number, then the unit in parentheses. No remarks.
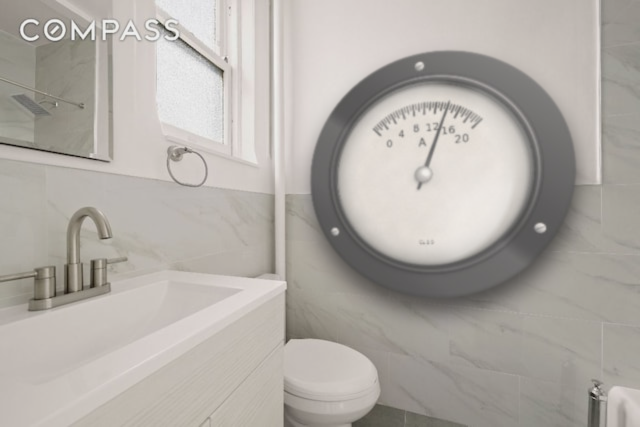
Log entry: 14 (A)
